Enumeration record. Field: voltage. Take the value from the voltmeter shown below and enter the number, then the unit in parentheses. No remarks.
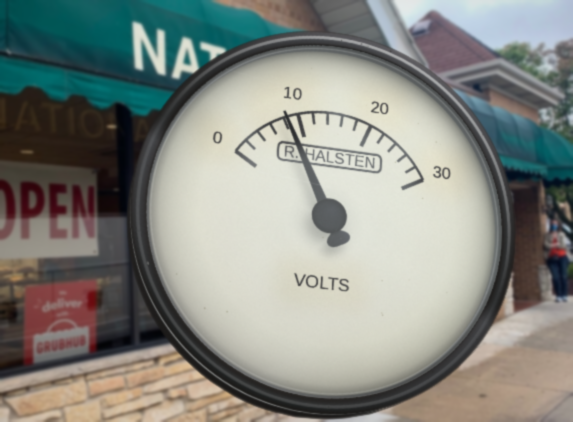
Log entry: 8 (V)
